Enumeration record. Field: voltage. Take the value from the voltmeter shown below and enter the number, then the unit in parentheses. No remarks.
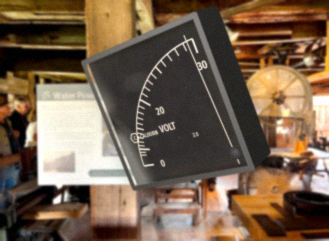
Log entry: 29.5 (V)
